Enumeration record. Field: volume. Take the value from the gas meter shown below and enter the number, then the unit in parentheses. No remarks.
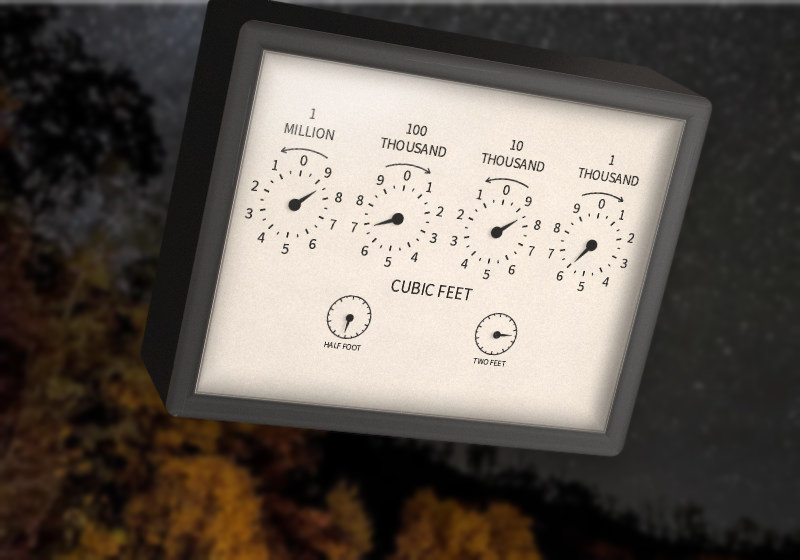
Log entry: 868600 (ft³)
